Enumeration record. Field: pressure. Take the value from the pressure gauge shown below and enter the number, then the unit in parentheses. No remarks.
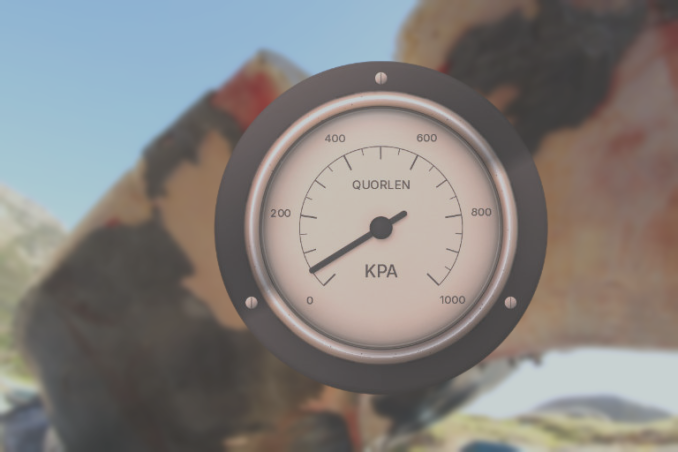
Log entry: 50 (kPa)
